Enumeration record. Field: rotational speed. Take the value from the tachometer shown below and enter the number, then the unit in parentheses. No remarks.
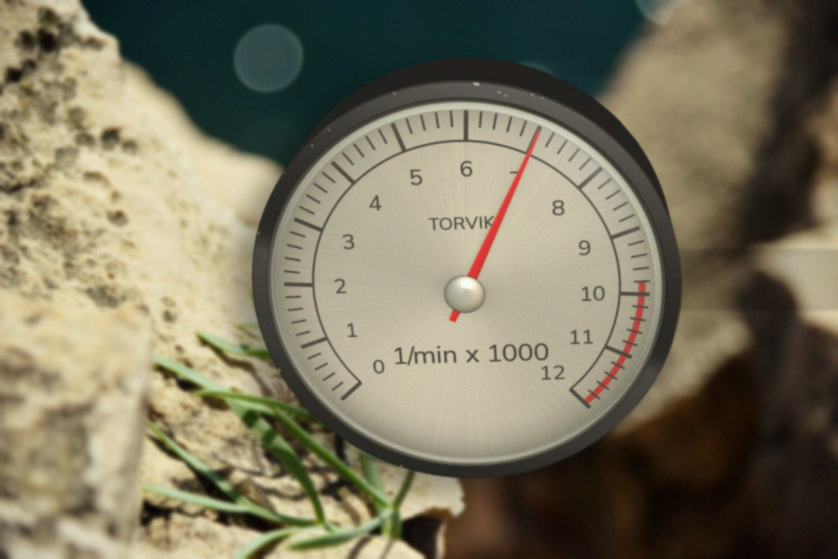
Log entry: 7000 (rpm)
